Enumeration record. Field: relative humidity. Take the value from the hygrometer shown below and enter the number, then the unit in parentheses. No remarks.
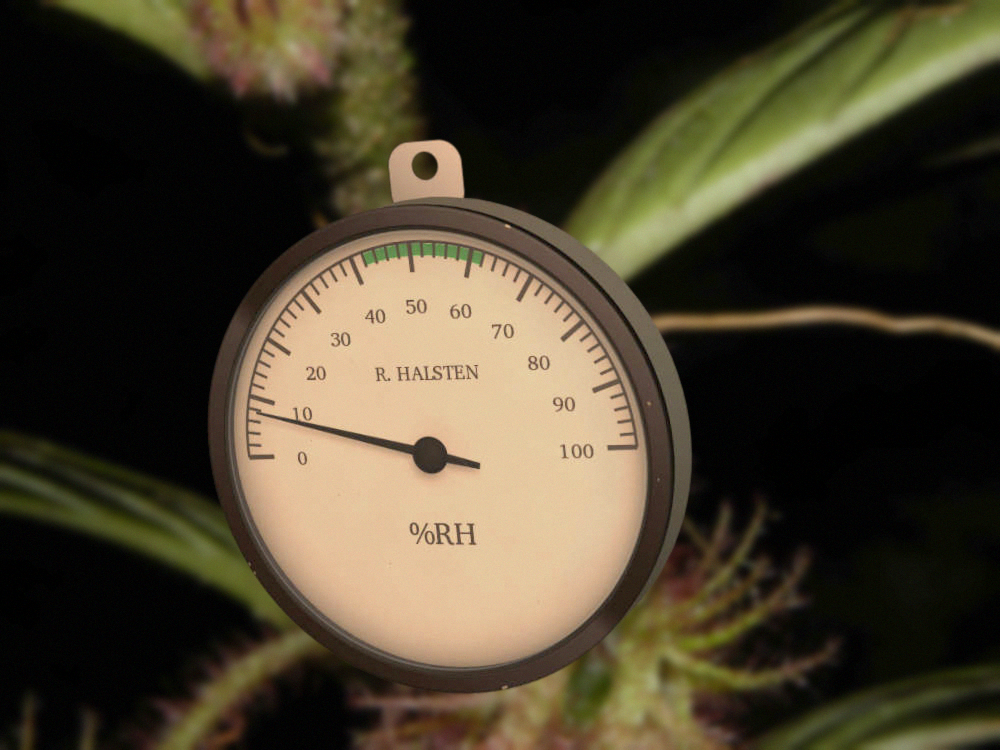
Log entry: 8 (%)
